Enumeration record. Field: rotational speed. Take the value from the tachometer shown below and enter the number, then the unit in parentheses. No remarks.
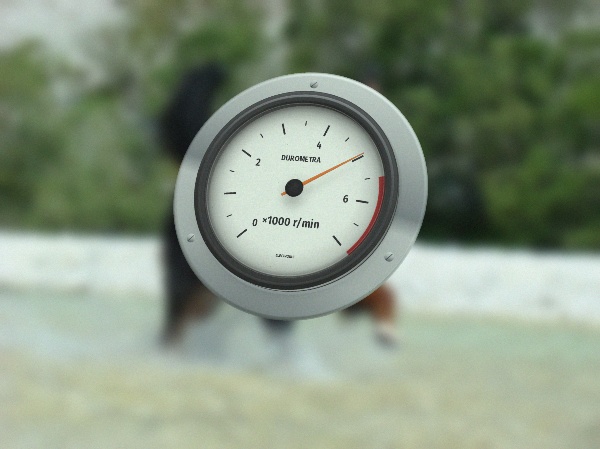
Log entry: 5000 (rpm)
